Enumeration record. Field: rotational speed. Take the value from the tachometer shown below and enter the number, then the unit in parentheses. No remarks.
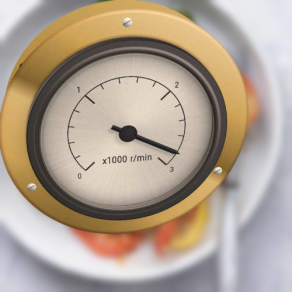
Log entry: 2800 (rpm)
